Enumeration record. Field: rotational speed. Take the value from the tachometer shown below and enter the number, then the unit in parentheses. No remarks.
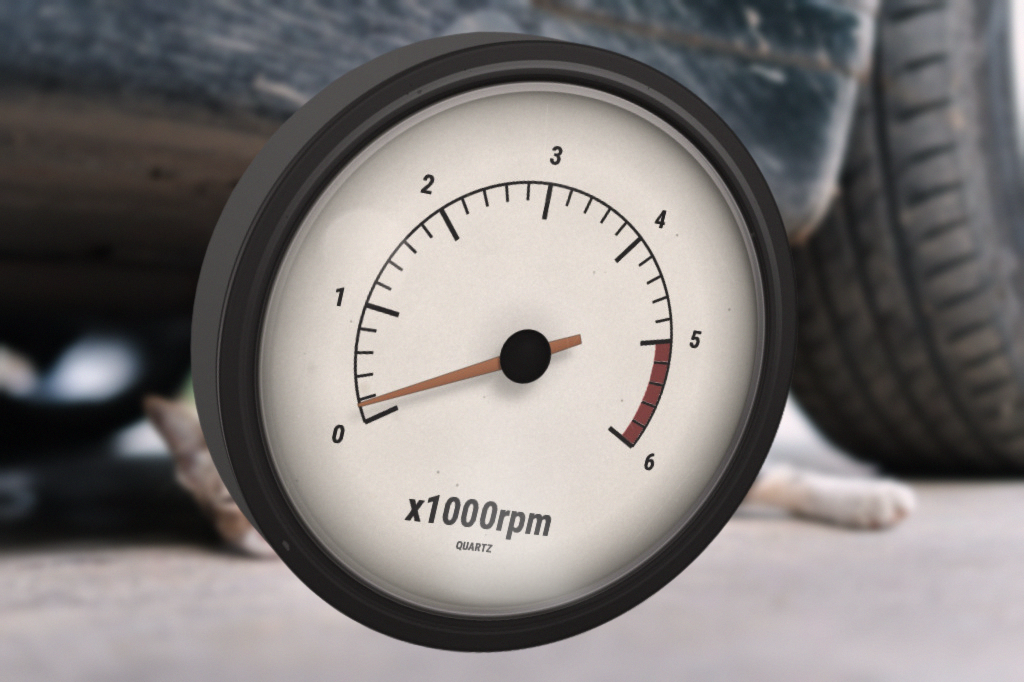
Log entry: 200 (rpm)
